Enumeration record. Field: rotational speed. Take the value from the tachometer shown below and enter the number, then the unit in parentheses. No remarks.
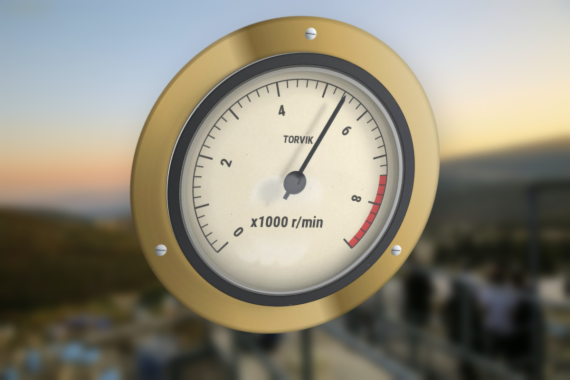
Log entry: 5400 (rpm)
